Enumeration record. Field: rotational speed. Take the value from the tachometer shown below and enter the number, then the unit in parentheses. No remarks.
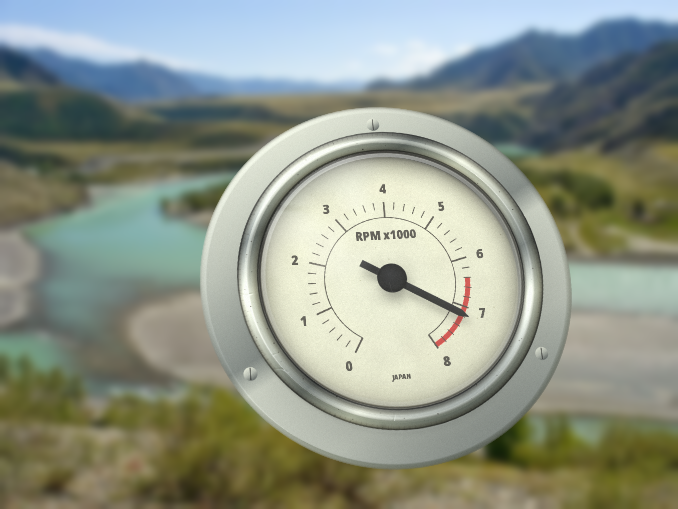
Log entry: 7200 (rpm)
